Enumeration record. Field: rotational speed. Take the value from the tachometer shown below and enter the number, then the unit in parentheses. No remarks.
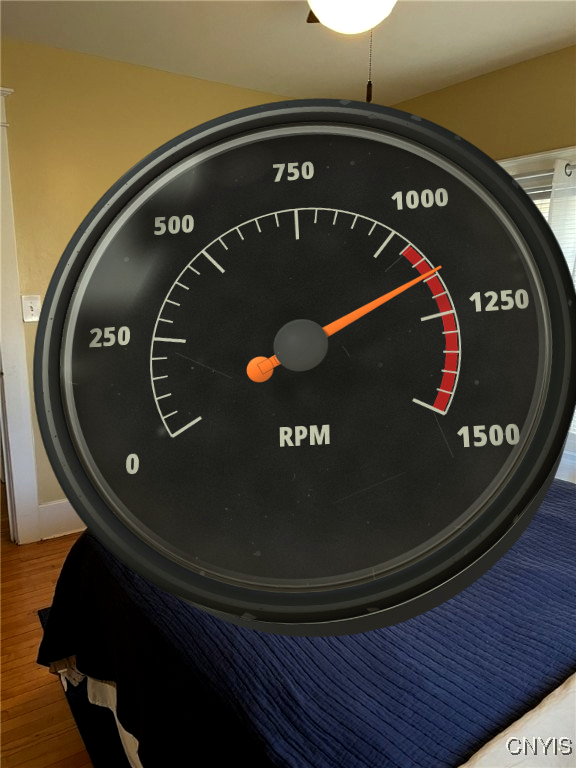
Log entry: 1150 (rpm)
